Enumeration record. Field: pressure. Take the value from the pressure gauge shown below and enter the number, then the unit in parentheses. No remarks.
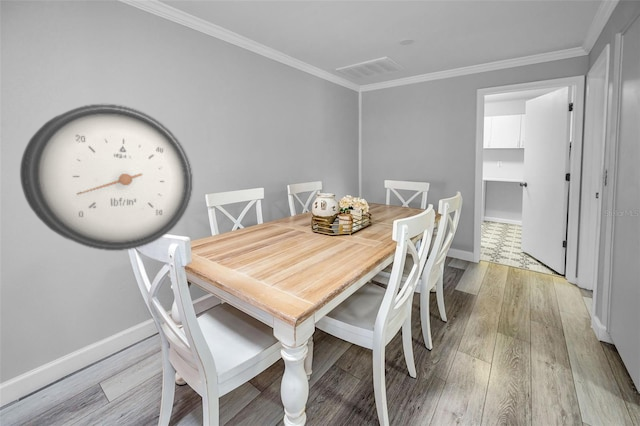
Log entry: 5 (psi)
